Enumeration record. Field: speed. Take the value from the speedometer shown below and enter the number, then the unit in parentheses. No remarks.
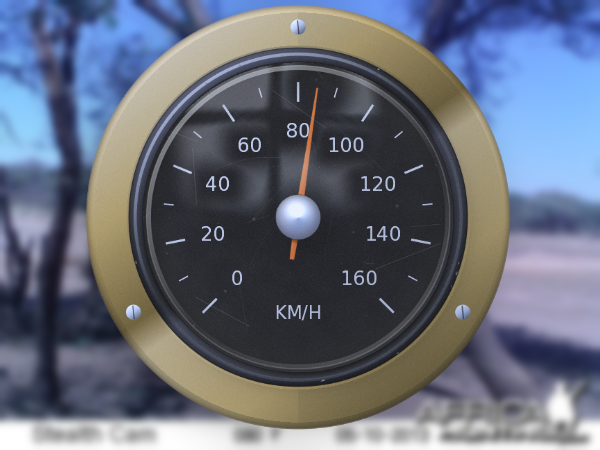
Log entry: 85 (km/h)
